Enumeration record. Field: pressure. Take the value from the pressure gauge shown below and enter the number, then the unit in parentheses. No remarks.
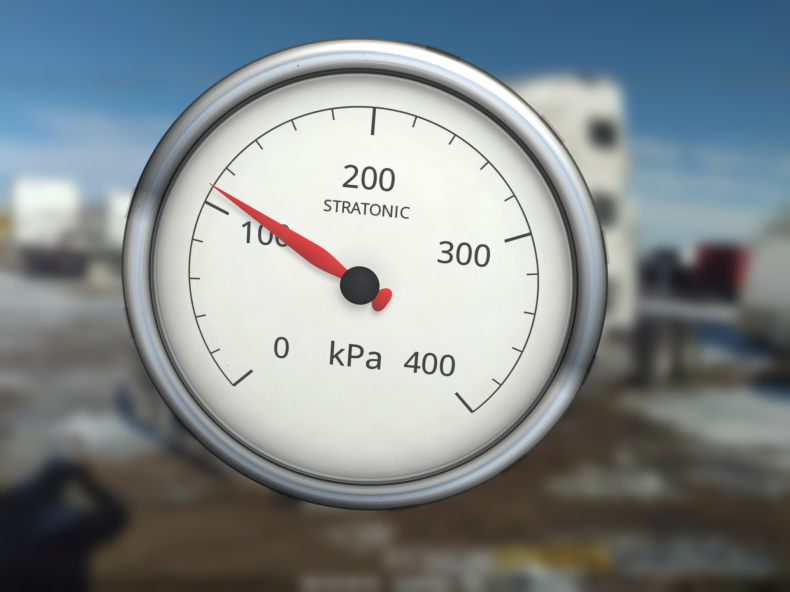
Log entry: 110 (kPa)
